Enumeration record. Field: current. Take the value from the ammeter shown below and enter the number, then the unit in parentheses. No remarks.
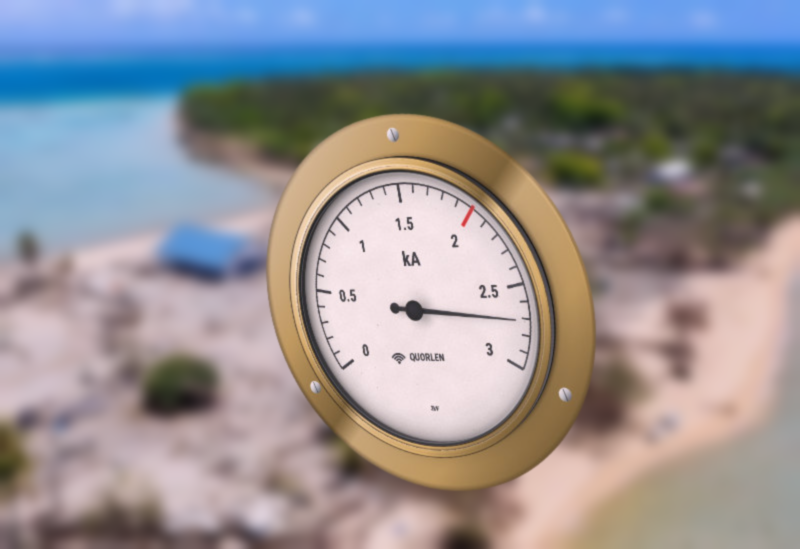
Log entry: 2.7 (kA)
